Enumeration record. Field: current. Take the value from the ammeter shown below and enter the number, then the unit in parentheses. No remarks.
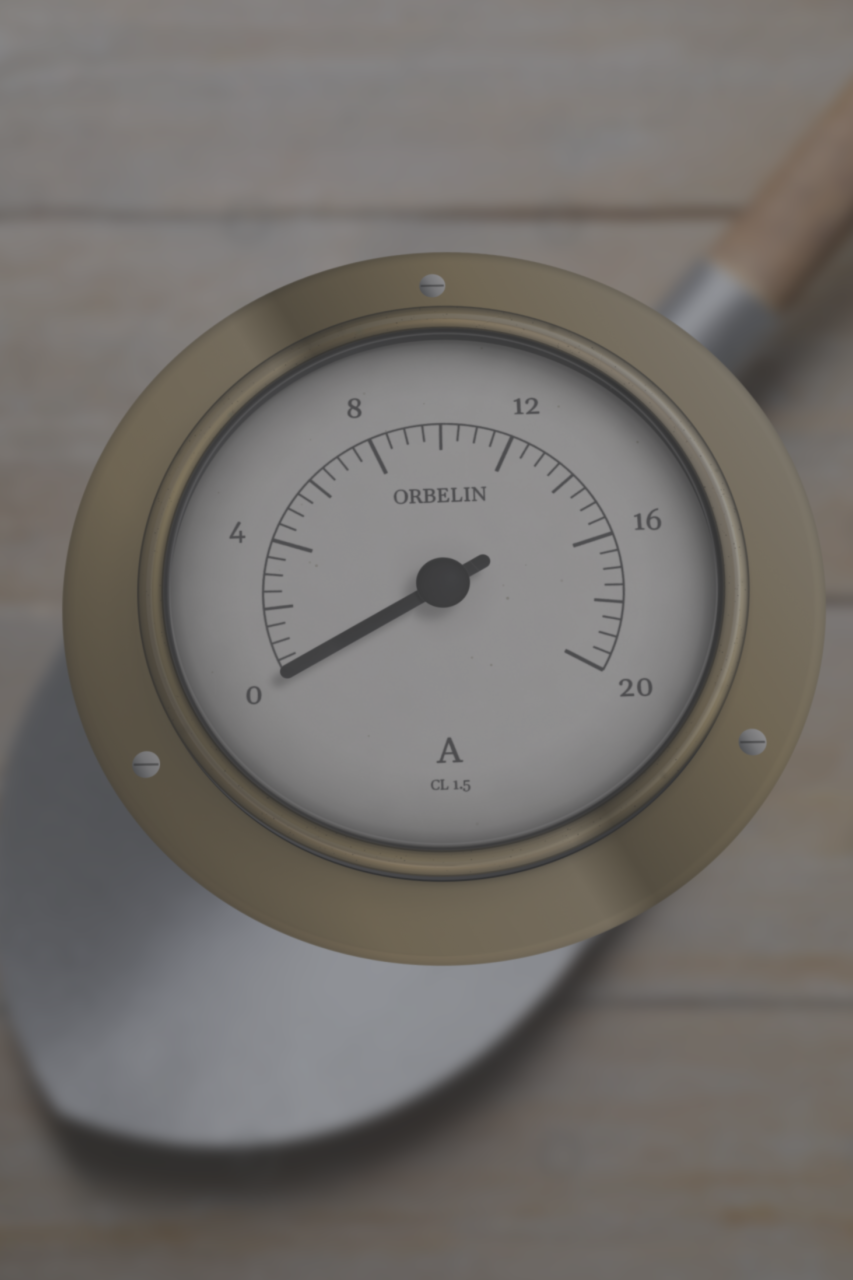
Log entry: 0 (A)
